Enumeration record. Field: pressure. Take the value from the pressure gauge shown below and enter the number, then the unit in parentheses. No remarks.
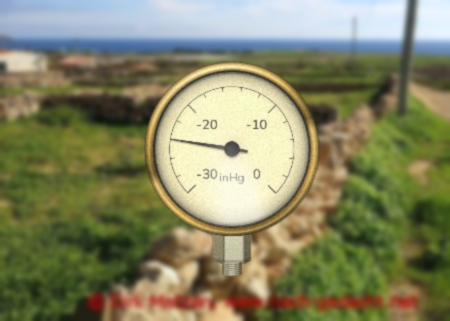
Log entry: -24 (inHg)
